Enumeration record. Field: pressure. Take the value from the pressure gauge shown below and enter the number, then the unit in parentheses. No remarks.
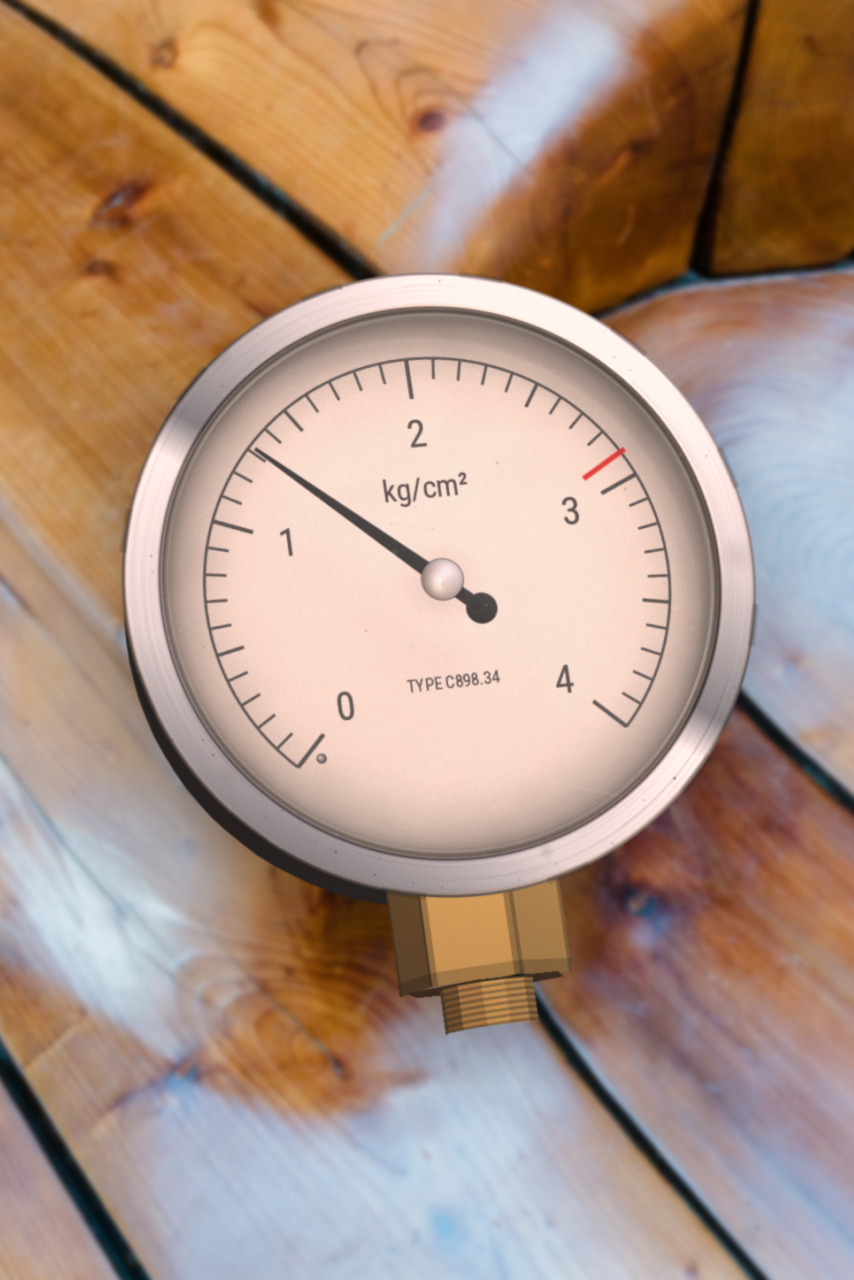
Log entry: 1.3 (kg/cm²)
